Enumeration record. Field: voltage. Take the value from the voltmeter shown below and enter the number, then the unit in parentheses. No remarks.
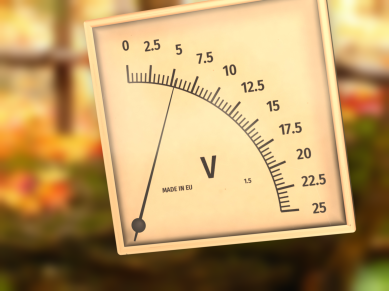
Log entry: 5.5 (V)
